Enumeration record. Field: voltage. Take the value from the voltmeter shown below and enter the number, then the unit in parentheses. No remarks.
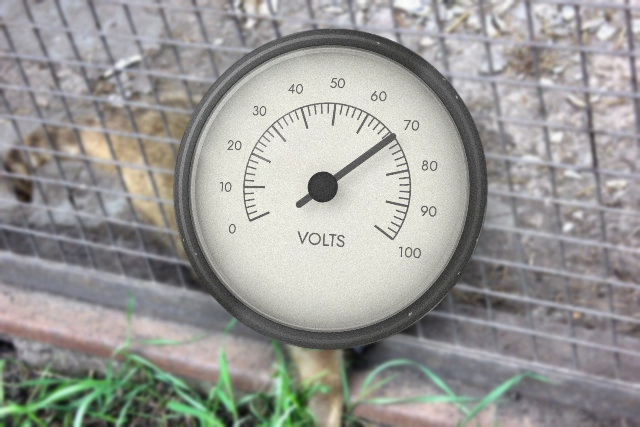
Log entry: 70 (V)
